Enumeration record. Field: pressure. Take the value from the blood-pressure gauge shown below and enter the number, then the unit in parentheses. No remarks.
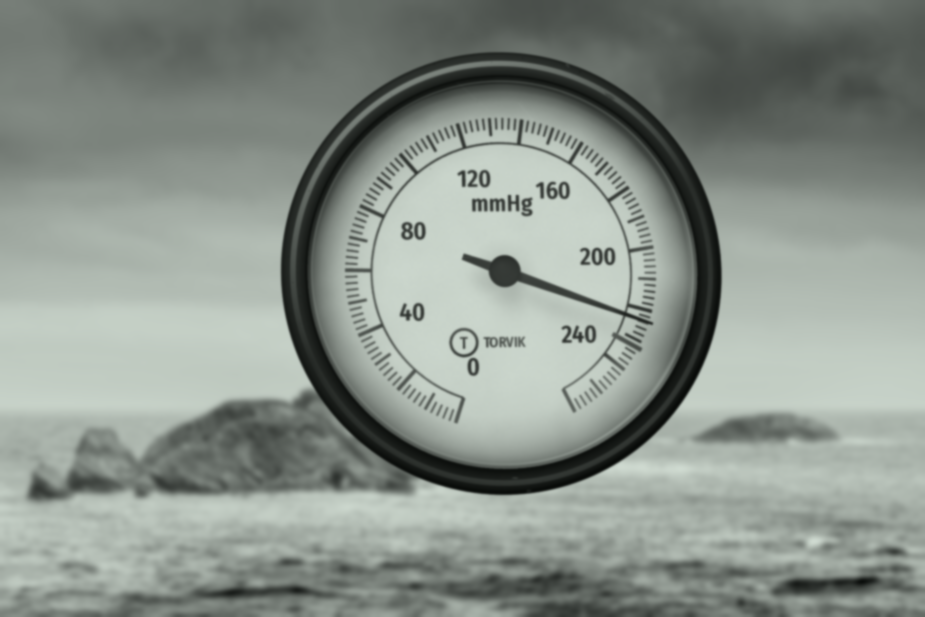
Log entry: 224 (mmHg)
